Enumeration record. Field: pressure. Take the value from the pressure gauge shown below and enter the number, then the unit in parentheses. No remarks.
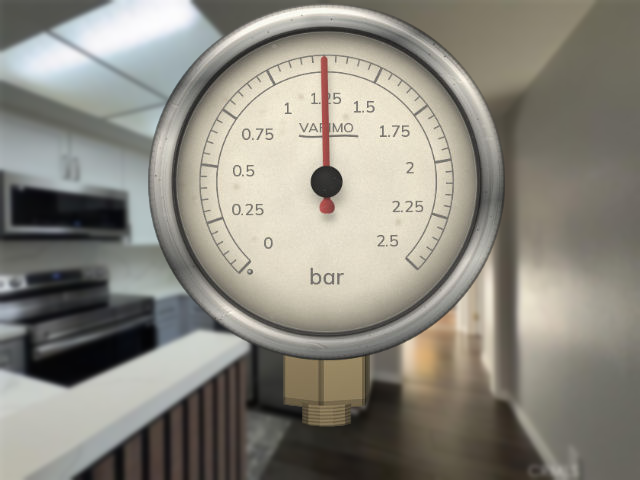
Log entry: 1.25 (bar)
